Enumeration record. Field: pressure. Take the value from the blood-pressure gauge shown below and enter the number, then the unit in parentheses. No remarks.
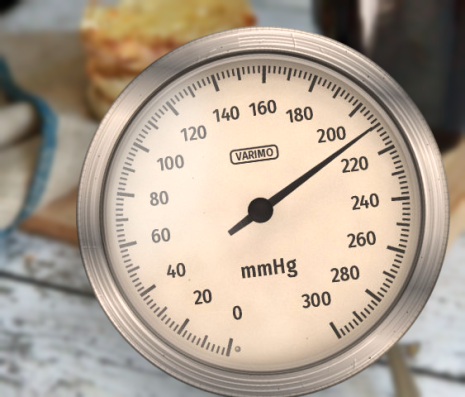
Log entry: 210 (mmHg)
